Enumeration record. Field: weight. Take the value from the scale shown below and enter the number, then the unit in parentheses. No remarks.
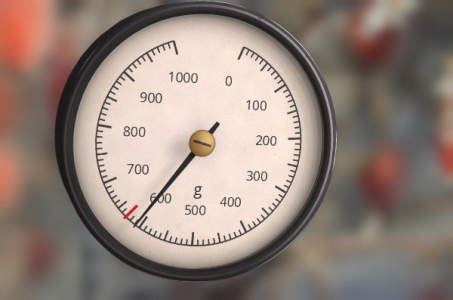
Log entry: 610 (g)
